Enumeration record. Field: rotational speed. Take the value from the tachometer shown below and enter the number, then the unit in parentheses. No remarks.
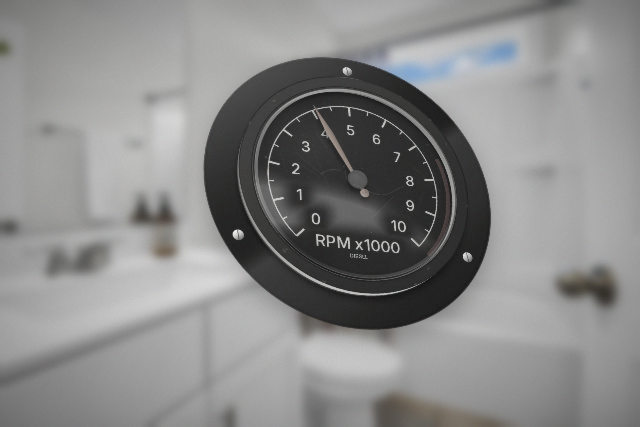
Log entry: 4000 (rpm)
